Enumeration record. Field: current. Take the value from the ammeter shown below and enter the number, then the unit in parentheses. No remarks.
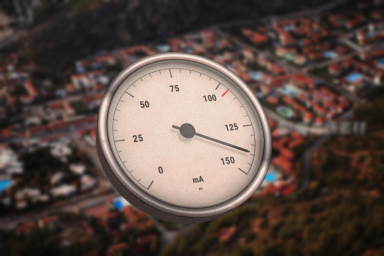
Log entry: 140 (mA)
